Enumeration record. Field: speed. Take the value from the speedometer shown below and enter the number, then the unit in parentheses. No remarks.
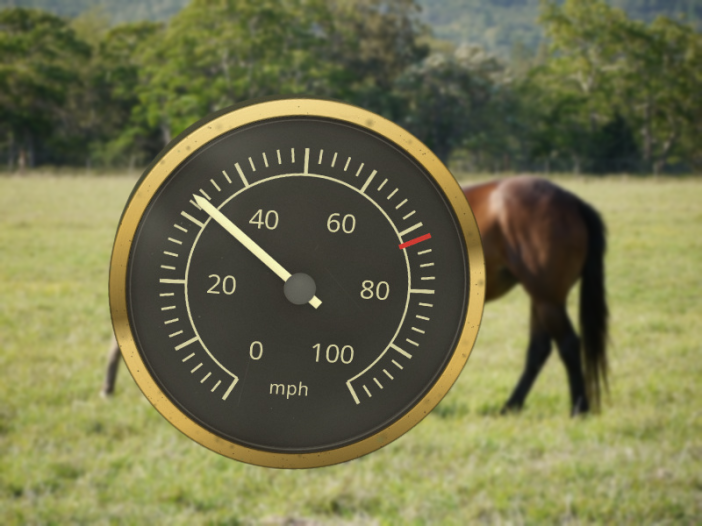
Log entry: 33 (mph)
